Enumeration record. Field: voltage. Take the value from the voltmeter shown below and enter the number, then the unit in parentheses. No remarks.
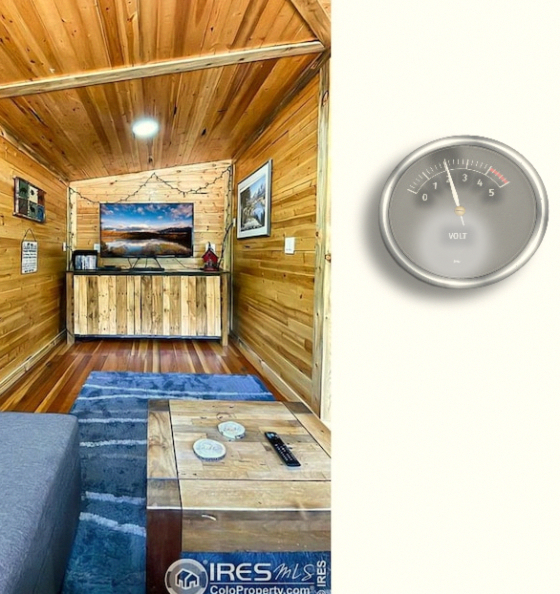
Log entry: 2 (V)
